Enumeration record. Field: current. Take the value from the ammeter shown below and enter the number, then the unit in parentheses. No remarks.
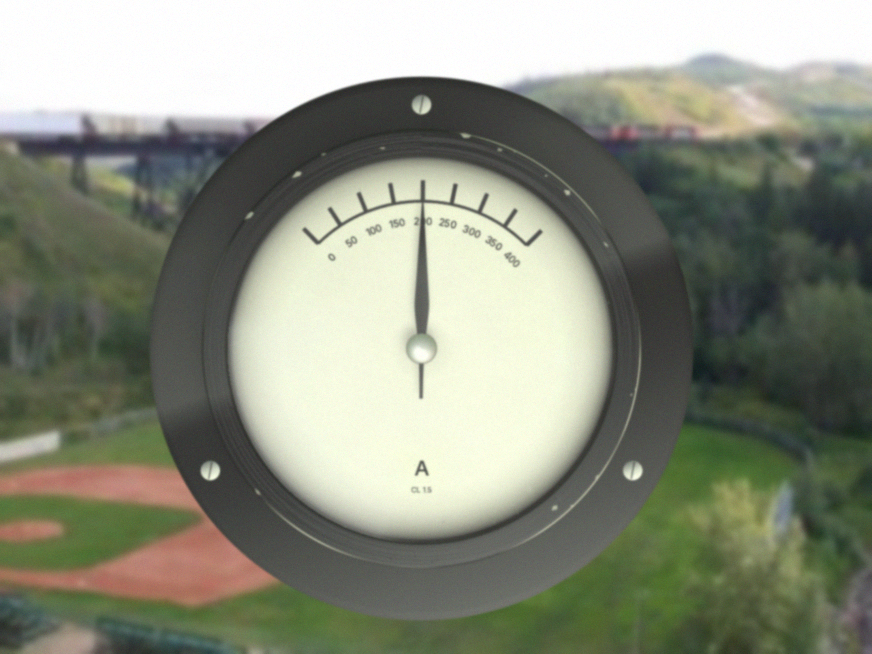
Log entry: 200 (A)
